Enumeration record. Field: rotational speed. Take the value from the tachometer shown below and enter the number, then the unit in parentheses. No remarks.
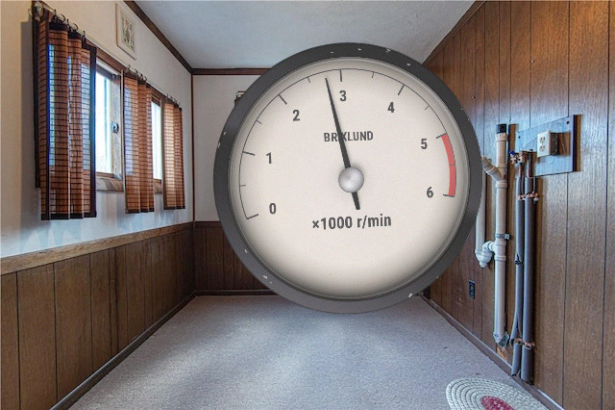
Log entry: 2750 (rpm)
